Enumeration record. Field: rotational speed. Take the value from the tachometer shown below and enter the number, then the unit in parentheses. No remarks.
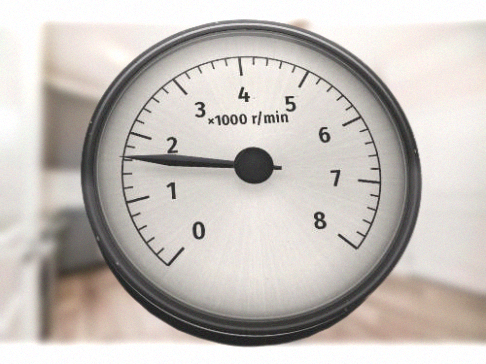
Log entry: 1600 (rpm)
